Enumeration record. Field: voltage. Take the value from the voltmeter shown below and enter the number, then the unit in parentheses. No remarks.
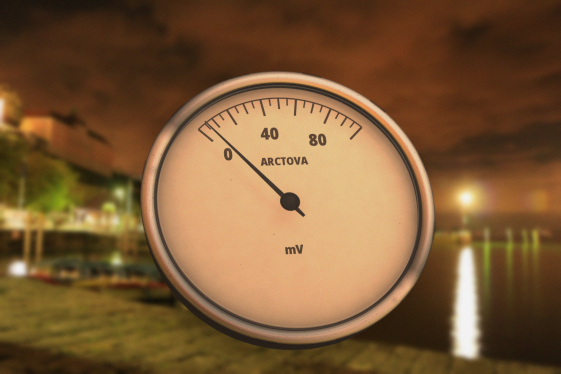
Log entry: 5 (mV)
